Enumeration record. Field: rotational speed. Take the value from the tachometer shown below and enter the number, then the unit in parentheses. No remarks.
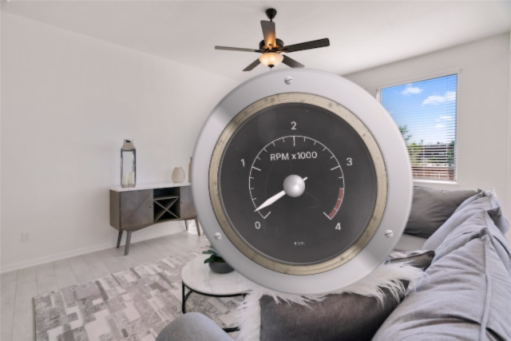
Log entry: 200 (rpm)
